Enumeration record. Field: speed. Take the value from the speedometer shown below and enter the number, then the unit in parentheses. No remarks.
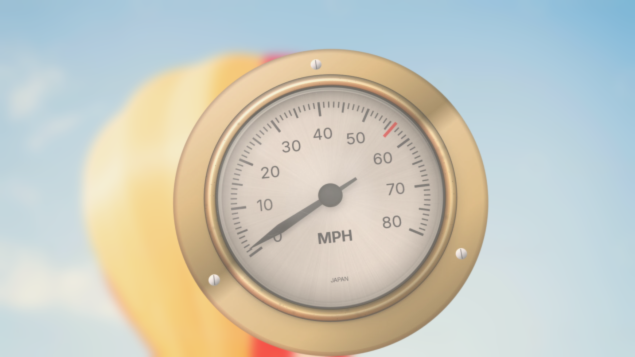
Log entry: 1 (mph)
